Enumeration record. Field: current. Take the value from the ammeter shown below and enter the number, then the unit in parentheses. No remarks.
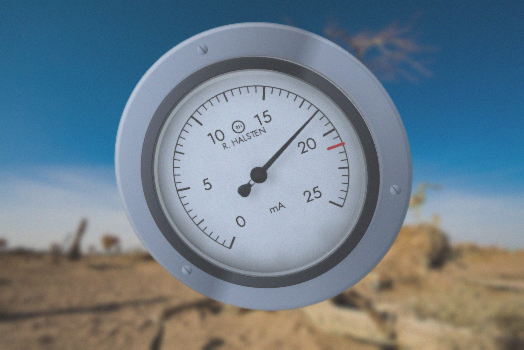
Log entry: 18.5 (mA)
